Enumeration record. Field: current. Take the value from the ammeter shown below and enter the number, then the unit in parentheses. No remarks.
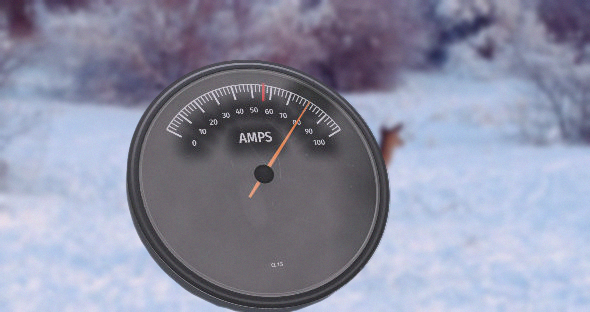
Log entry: 80 (A)
